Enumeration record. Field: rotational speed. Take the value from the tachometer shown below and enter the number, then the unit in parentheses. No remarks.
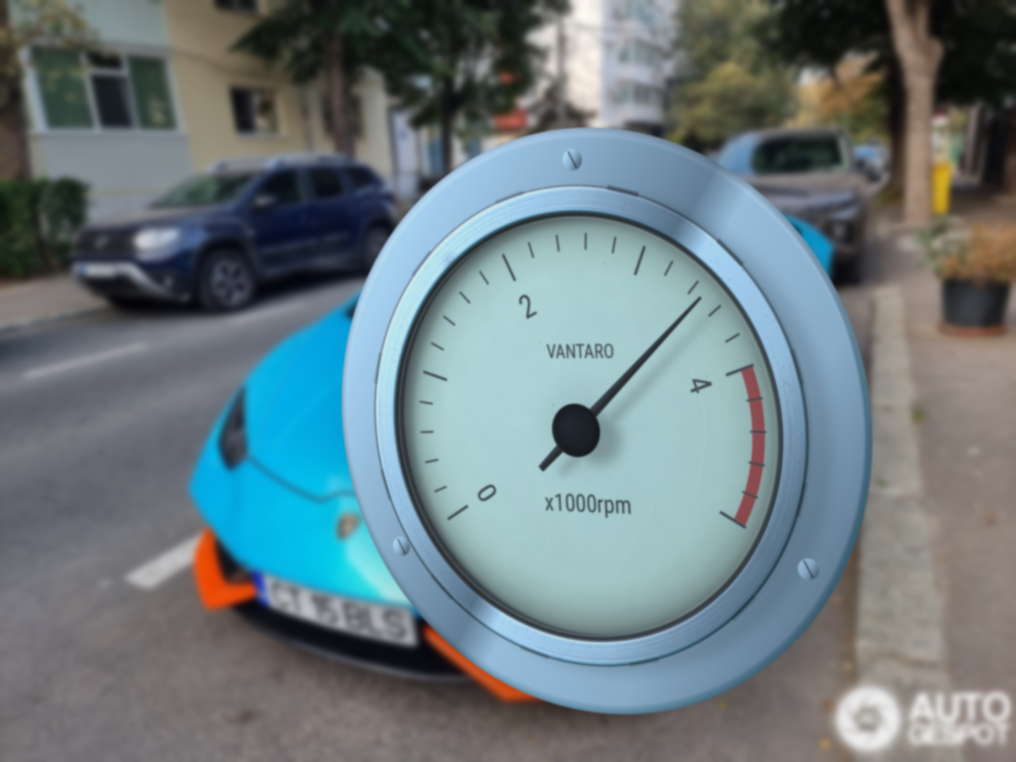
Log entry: 3500 (rpm)
